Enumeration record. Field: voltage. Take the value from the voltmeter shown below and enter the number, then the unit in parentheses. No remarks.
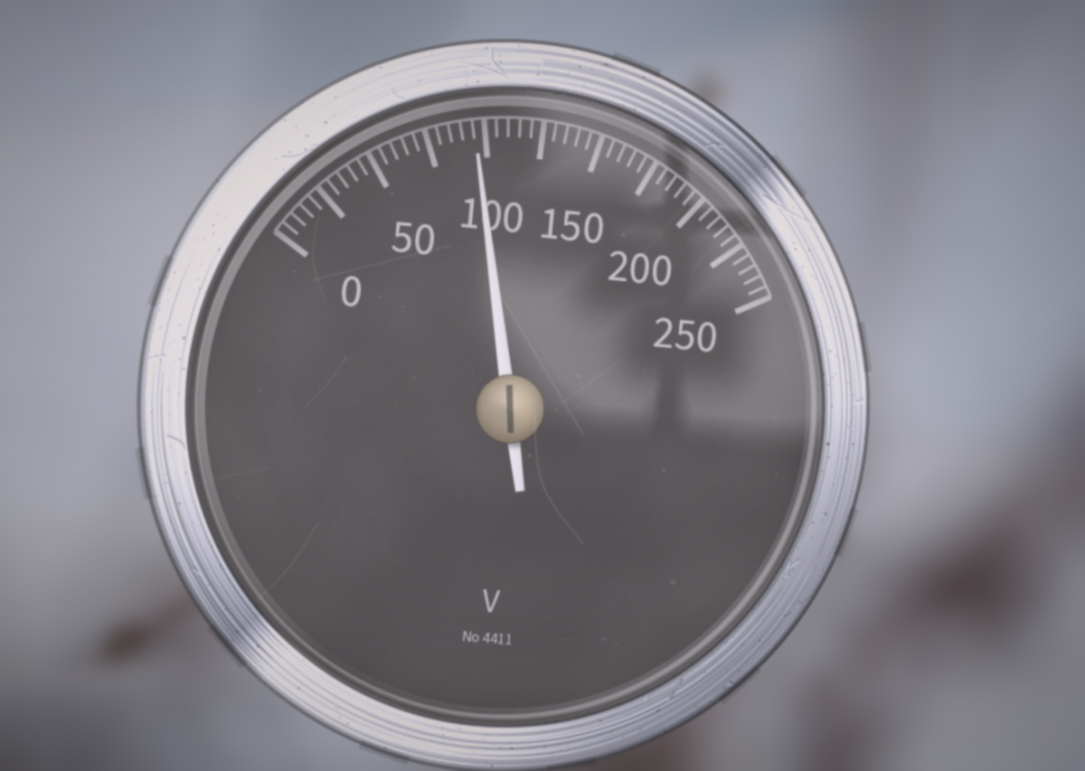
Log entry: 95 (V)
